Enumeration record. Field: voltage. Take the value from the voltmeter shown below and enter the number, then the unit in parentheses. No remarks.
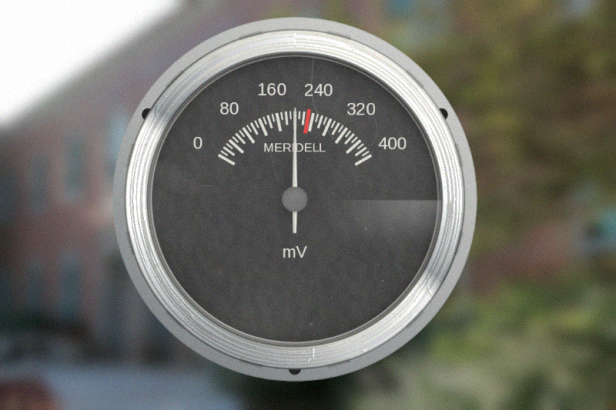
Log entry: 200 (mV)
